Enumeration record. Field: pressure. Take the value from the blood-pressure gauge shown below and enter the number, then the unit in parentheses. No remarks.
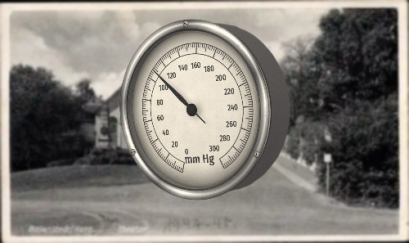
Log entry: 110 (mmHg)
